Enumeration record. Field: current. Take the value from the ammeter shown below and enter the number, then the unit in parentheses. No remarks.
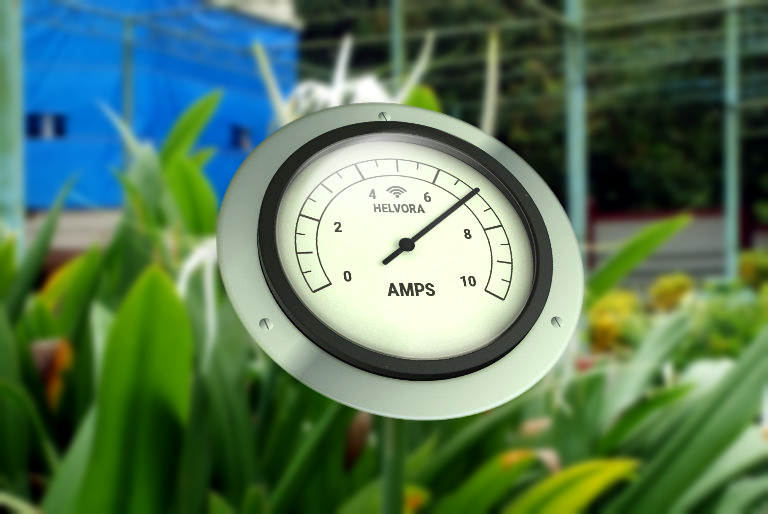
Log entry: 7 (A)
